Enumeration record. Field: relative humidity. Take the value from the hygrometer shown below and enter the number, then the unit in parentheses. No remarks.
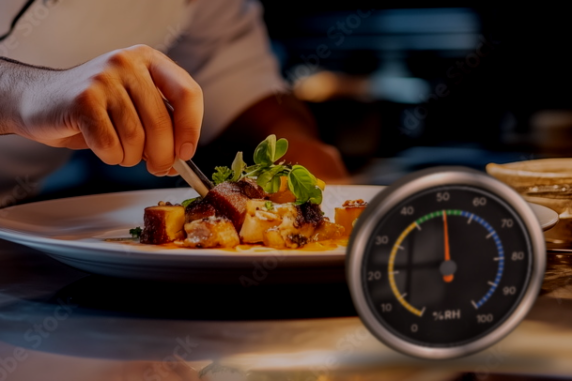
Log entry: 50 (%)
